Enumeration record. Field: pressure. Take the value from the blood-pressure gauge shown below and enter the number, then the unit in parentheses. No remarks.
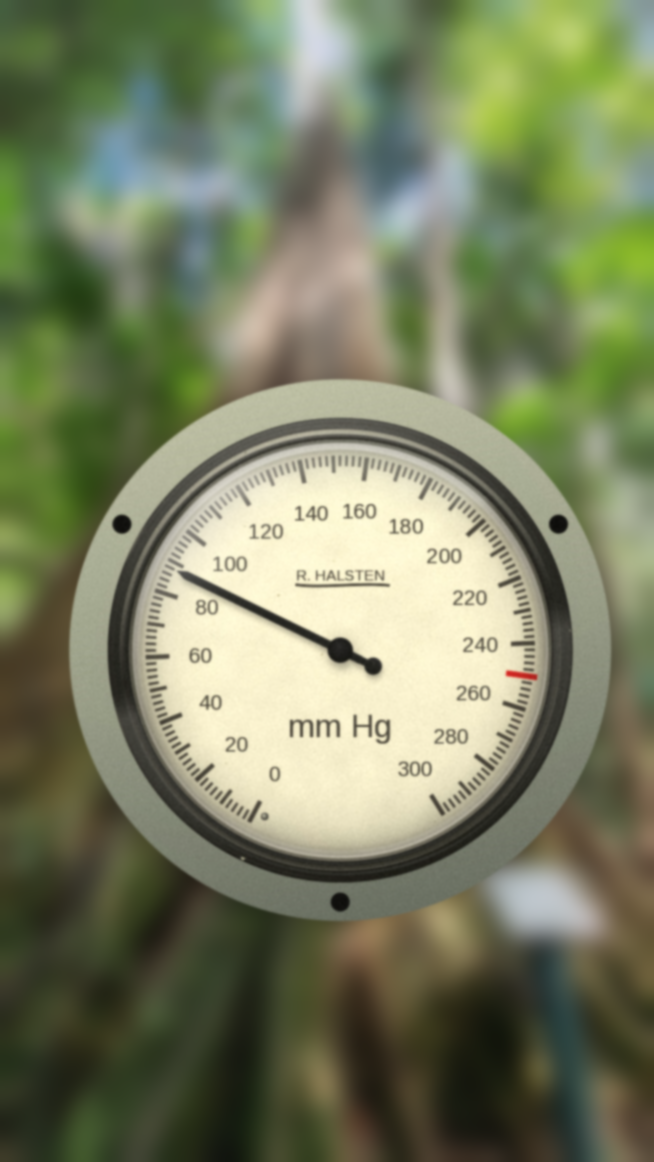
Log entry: 88 (mmHg)
